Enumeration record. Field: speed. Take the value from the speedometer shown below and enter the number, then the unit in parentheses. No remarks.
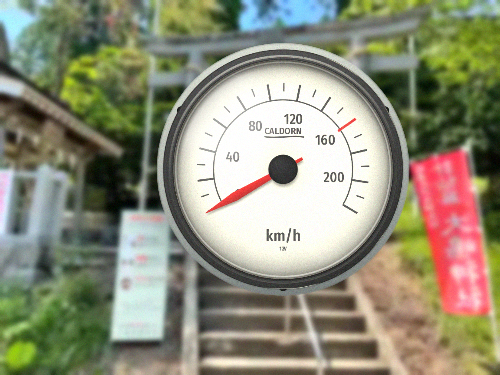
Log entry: 0 (km/h)
